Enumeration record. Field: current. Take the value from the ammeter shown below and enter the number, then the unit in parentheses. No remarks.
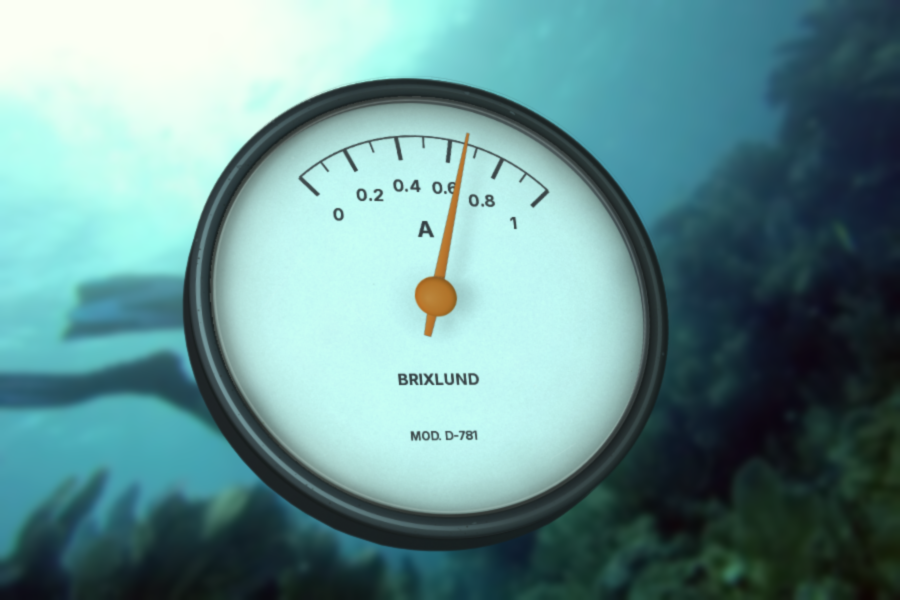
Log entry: 0.65 (A)
